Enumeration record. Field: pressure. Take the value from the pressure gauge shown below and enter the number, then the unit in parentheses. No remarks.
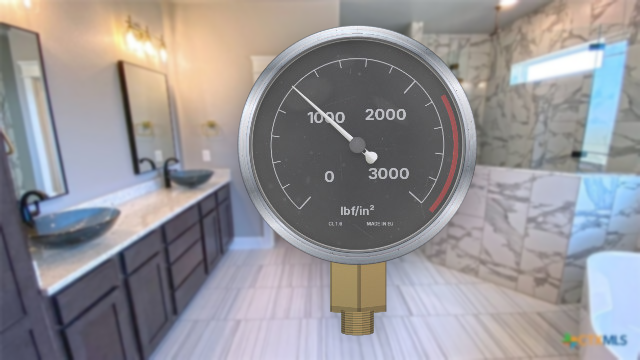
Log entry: 1000 (psi)
